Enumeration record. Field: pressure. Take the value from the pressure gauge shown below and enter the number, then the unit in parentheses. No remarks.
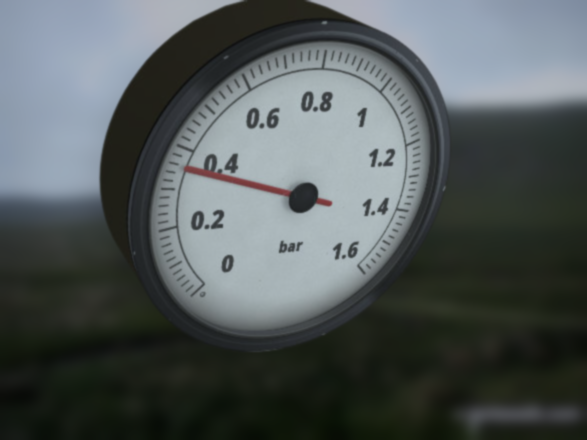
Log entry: 0.36 (bar)
